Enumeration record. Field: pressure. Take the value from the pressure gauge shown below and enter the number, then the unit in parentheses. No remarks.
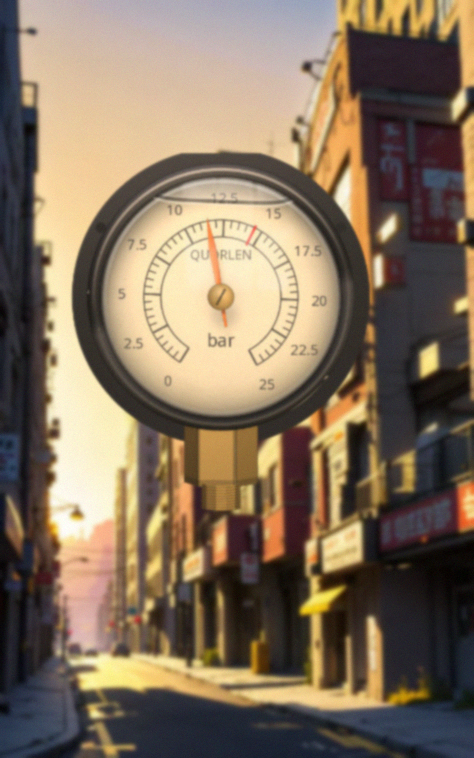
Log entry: 11.5 (bar)
